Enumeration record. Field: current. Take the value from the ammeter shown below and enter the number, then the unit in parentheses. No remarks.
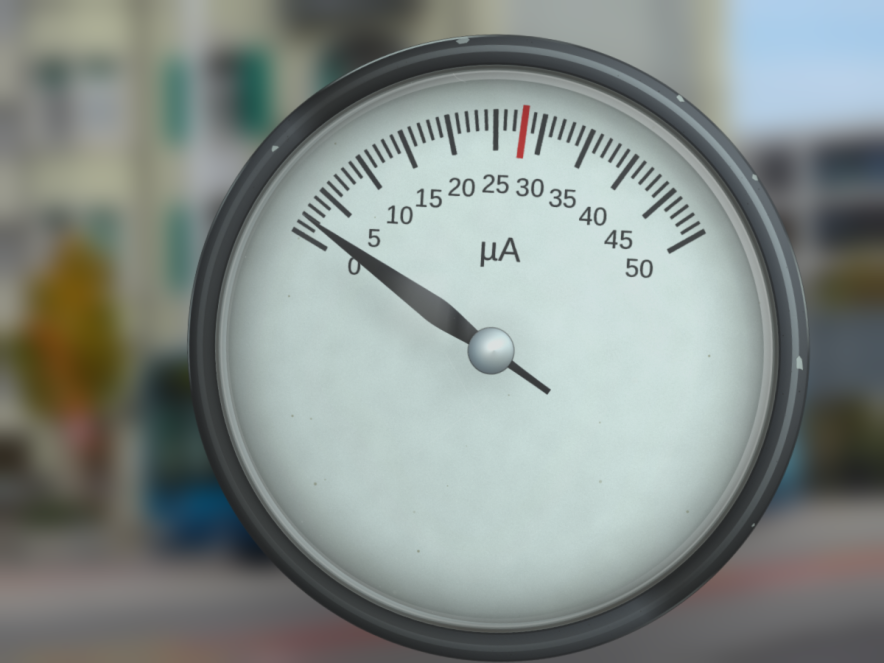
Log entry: 2 (µA)
